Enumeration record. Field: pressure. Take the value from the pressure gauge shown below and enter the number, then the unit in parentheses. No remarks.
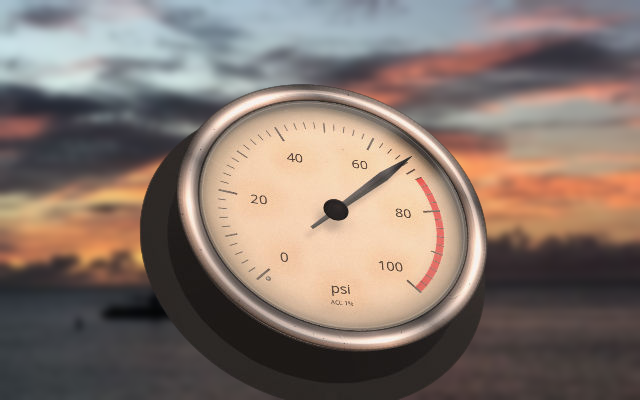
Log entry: 68 (psi)
